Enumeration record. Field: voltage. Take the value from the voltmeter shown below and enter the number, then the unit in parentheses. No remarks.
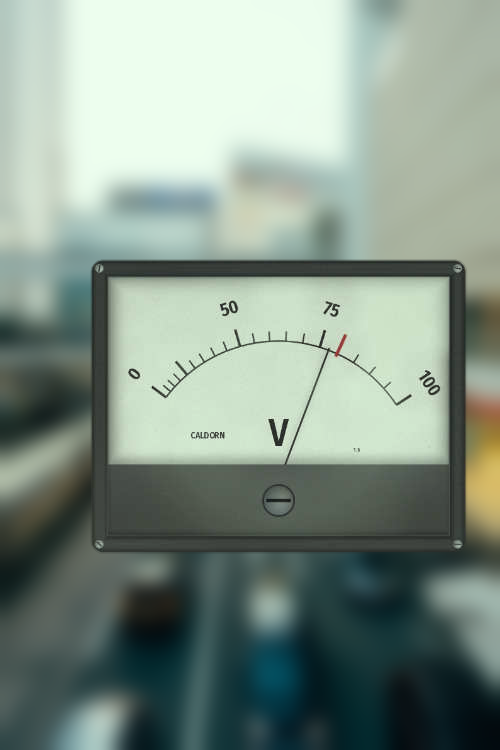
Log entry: 77.5 (V)
